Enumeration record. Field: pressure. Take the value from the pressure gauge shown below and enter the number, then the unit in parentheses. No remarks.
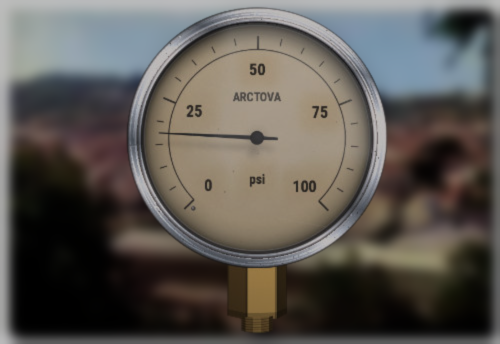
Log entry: 17.5 (psi)
